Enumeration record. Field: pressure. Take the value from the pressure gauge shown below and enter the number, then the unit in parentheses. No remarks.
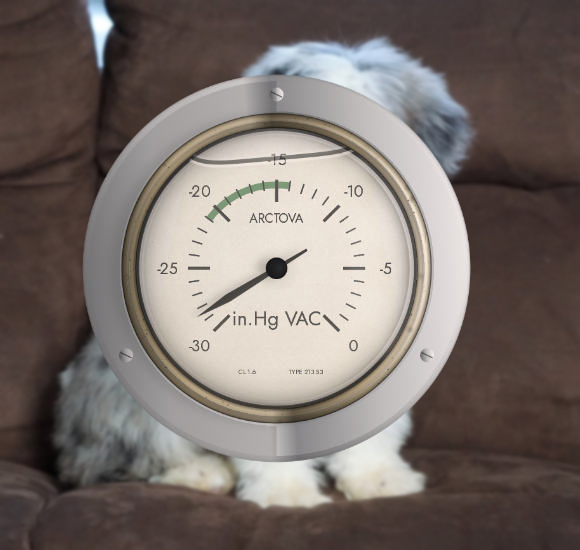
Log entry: -28.5 (inHg)
